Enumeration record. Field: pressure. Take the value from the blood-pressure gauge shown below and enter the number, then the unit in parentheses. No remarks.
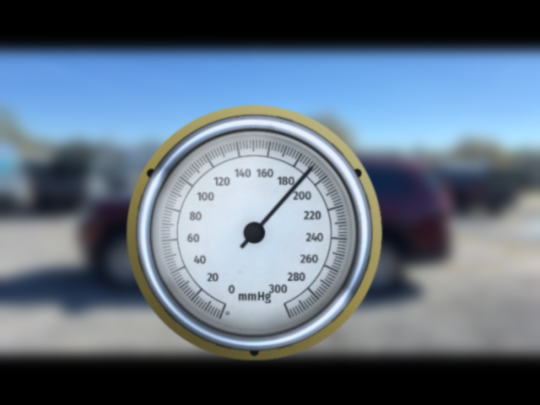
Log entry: 190 (mmHg)
